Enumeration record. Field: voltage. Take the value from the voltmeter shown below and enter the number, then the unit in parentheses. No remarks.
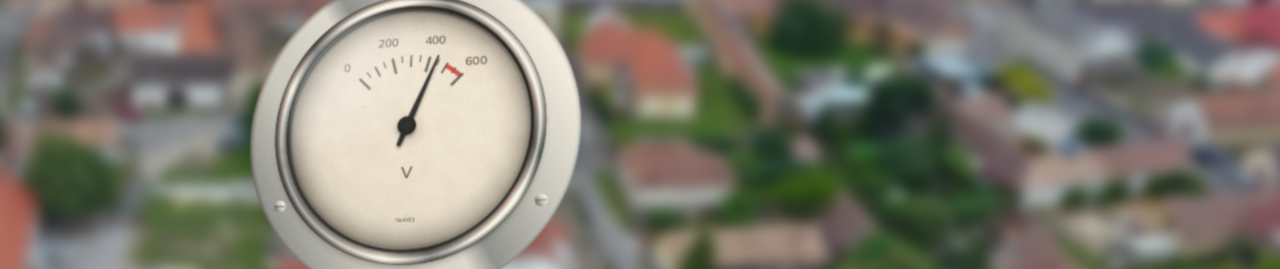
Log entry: 450 (V)
